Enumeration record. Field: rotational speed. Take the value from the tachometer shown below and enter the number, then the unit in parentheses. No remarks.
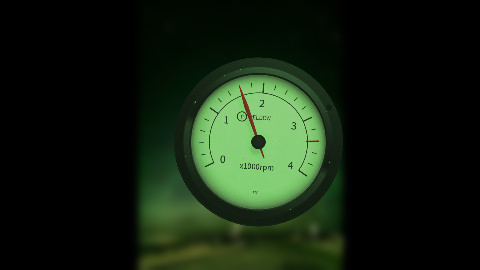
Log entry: 1600 (rpm)
